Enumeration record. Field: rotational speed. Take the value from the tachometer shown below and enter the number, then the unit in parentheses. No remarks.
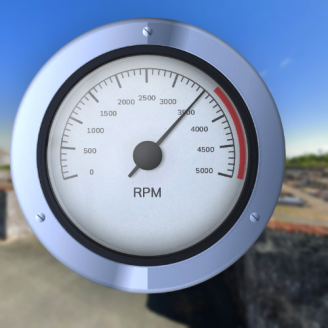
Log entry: 3500 (rpm)
